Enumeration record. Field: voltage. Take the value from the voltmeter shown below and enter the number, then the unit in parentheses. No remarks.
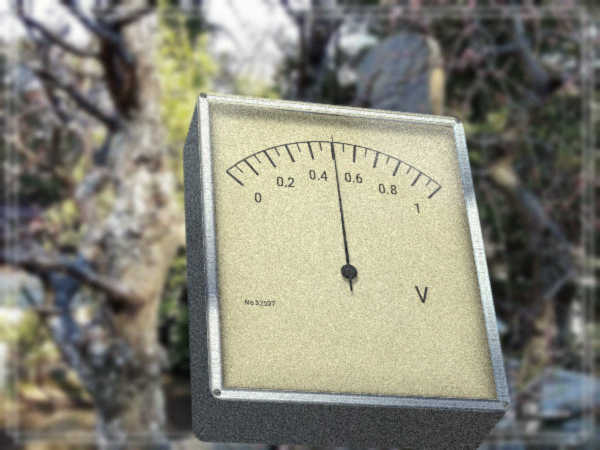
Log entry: 0.5 (V)
